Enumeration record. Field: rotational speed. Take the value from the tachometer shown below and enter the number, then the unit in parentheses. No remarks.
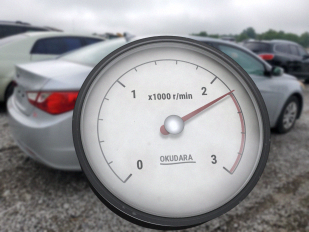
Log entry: 2200 (rpm)
